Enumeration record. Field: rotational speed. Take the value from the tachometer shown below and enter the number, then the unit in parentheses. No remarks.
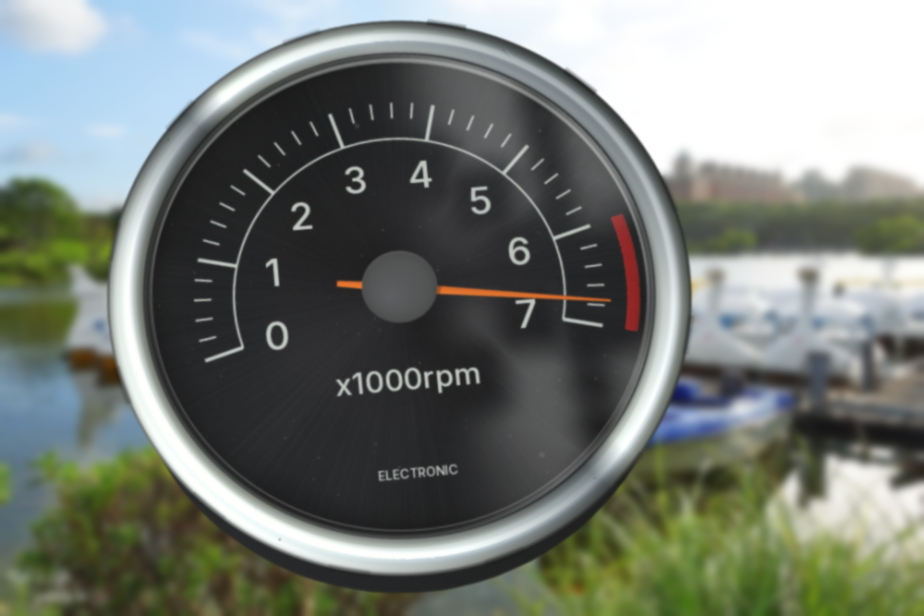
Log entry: 6800 (rpm)
